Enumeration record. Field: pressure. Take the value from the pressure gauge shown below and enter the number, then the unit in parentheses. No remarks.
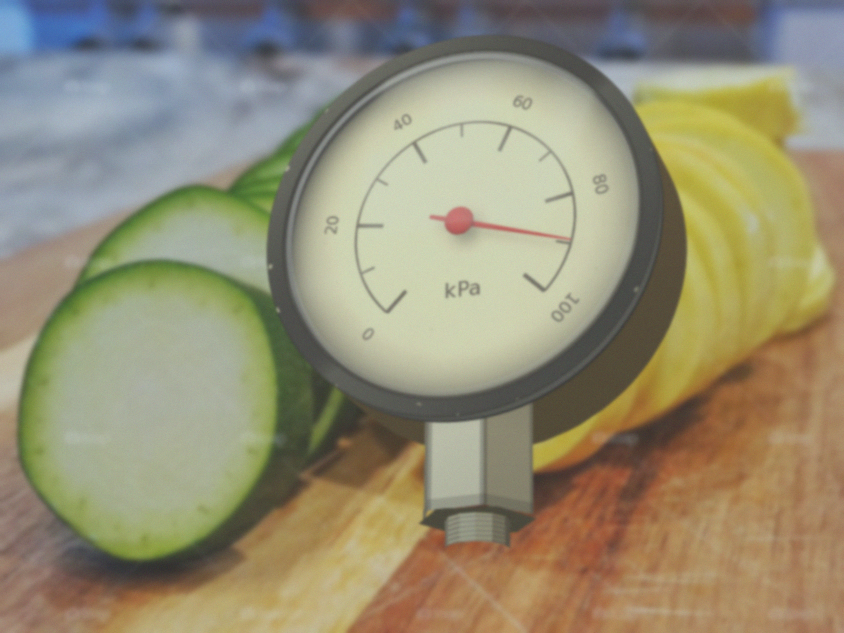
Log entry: 90 (kPa)
